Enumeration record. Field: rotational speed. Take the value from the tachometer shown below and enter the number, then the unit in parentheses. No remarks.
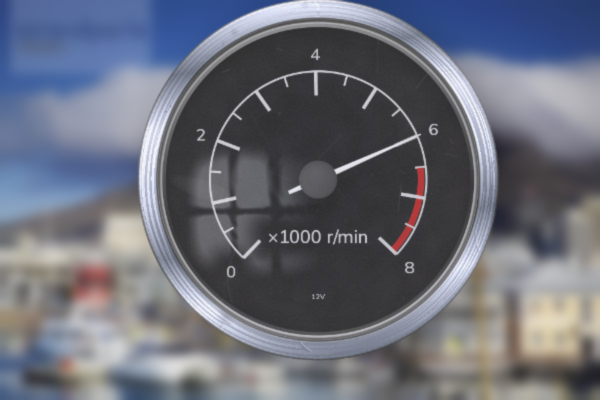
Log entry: 6000 (rpm)
